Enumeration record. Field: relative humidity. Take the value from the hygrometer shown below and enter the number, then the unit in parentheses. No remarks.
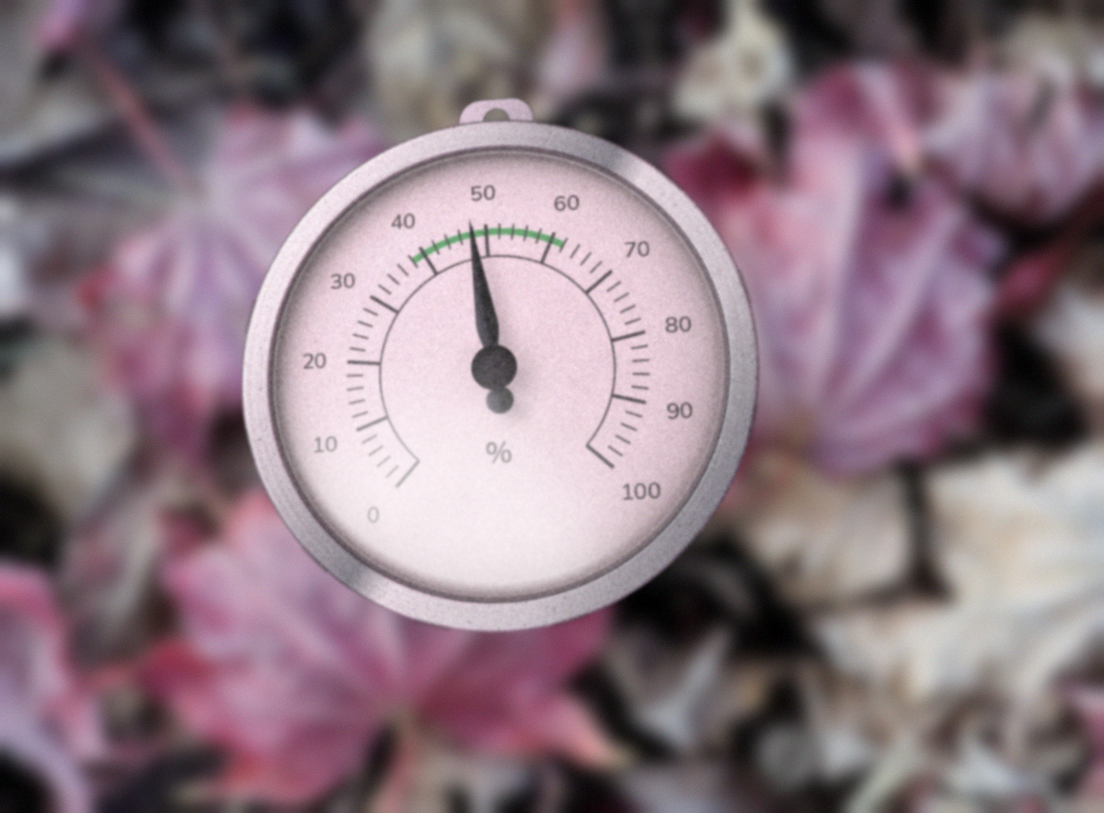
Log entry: 48 (%)
